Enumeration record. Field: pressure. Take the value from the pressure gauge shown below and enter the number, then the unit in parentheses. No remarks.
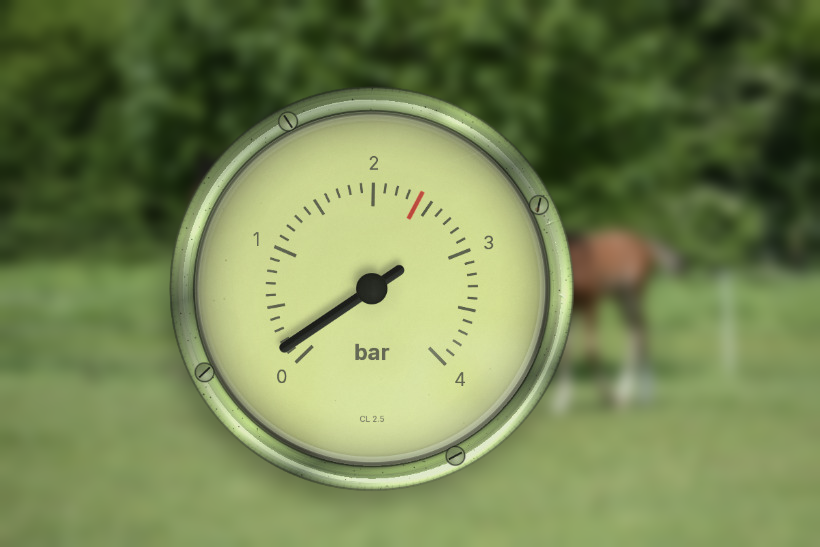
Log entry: 0.15 (bar)
